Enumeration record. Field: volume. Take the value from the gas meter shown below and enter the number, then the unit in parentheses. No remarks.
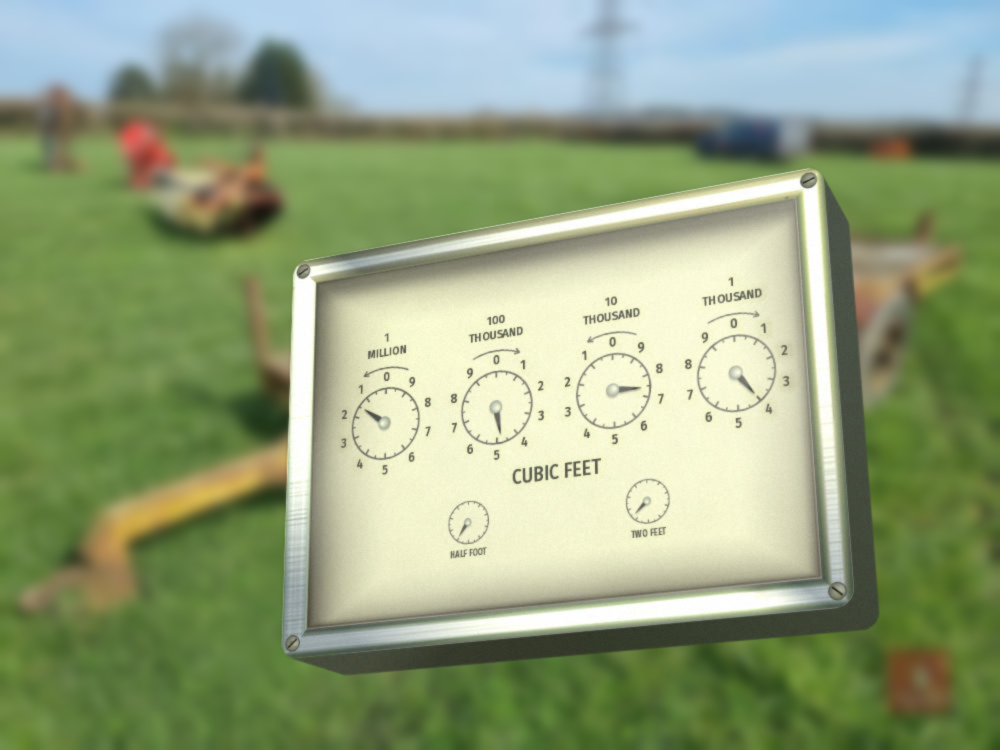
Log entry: 147400 (ft³)
